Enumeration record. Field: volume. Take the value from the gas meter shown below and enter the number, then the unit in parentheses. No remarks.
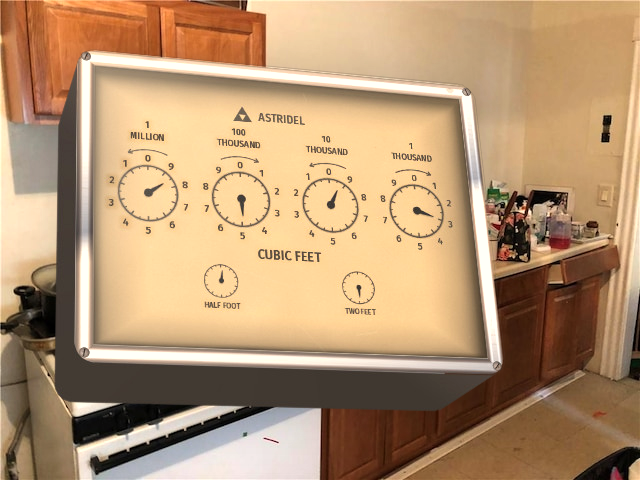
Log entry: 849300 (ft³)
